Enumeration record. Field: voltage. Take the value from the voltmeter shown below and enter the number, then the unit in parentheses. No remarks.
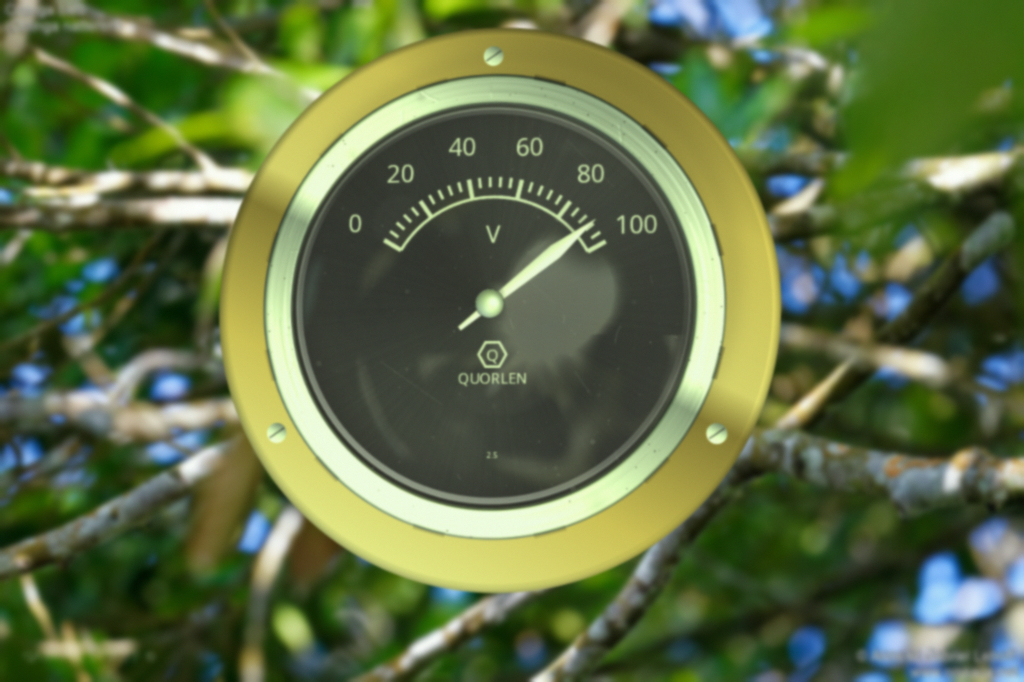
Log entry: 92 (V)
